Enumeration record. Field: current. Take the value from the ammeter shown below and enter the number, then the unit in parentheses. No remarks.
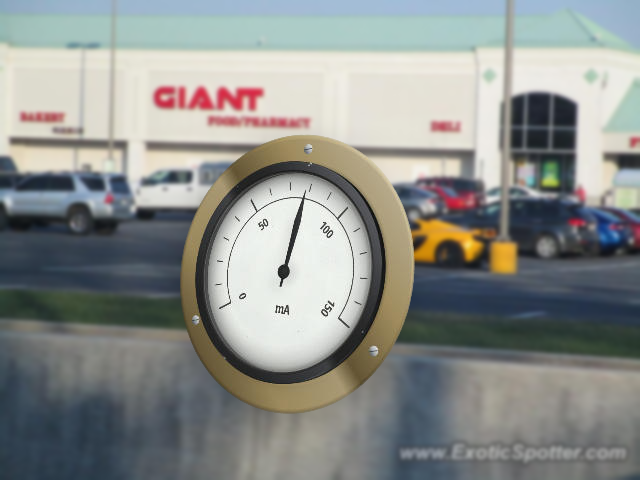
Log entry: 80 (mA)
